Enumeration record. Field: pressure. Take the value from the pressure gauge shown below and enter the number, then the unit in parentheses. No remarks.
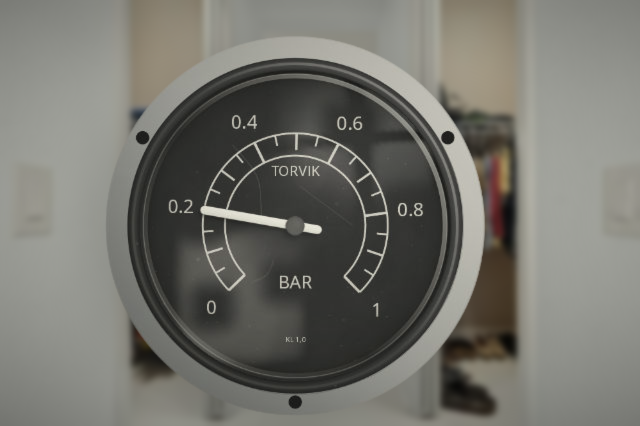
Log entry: 0.2 (bar)
